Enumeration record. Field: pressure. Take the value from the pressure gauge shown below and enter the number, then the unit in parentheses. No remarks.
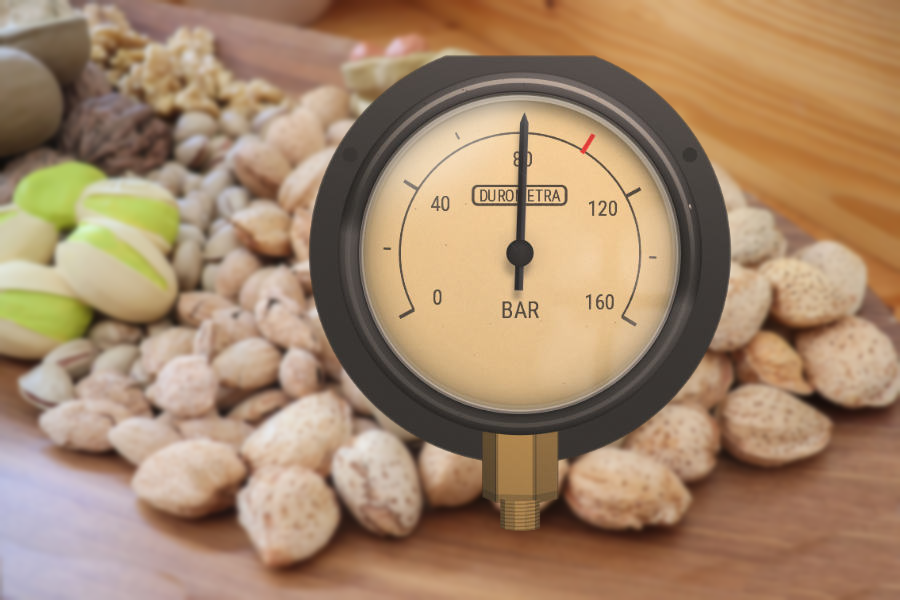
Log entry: 80 (bar)
